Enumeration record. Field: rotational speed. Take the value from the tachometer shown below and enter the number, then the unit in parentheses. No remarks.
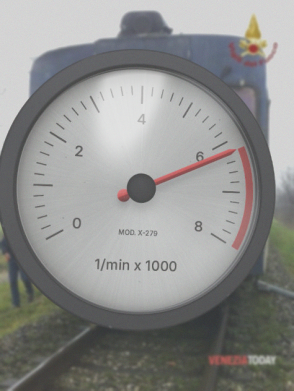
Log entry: 6200 (rpm)
